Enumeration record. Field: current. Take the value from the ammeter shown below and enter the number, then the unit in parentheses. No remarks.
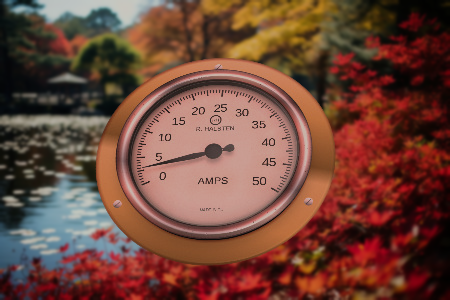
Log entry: 2.5 (A)
